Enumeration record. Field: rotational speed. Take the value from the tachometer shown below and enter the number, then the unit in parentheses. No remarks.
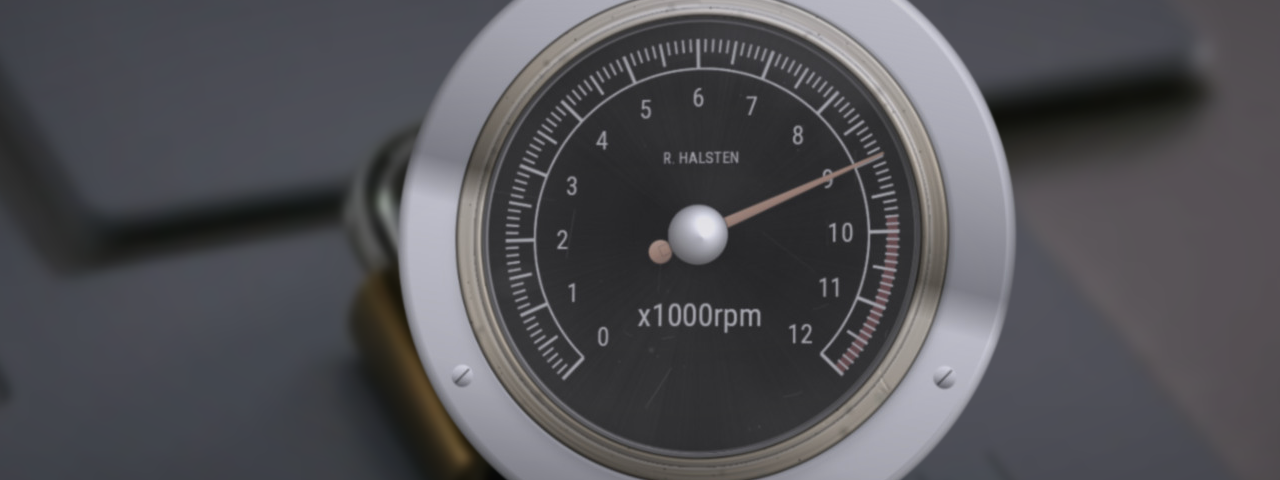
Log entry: 9000 (rpm)
